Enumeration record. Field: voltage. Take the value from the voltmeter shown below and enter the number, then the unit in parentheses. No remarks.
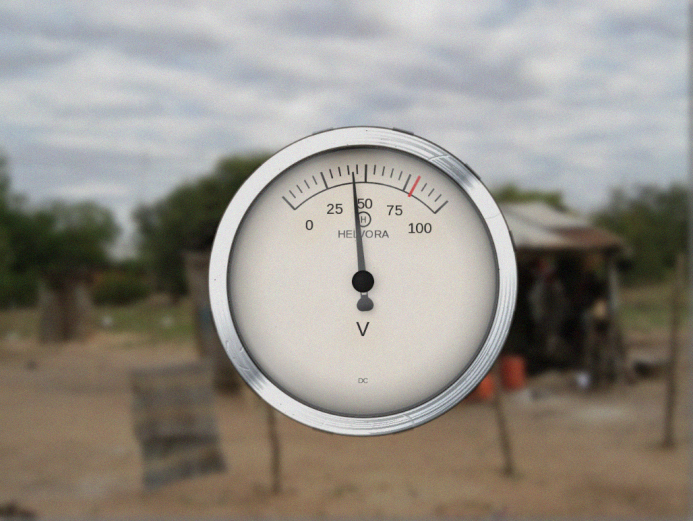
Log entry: 42.5 (V)
